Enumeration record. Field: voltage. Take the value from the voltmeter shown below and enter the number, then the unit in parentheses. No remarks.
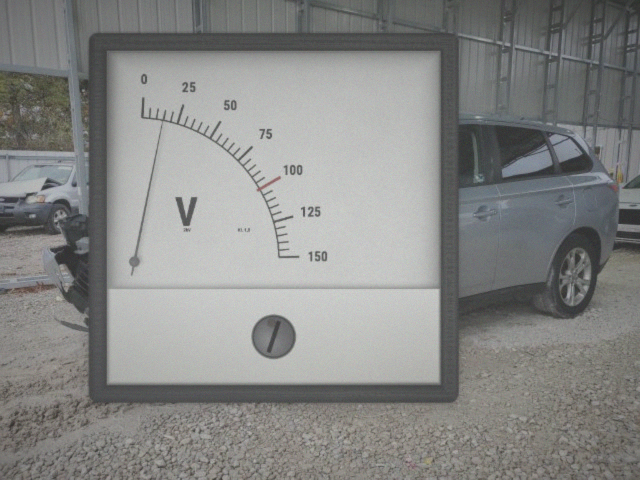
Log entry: 15 (V)
